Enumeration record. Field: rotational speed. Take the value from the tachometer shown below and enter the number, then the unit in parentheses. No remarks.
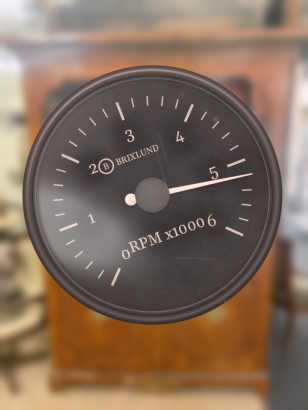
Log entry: 5200 (rpm)
